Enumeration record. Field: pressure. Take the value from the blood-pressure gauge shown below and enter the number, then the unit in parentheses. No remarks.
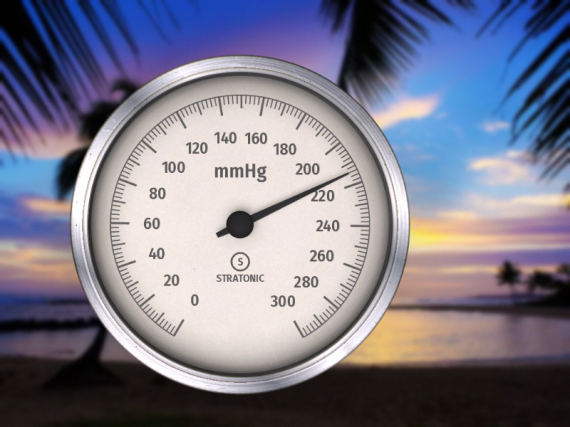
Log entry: 214 (mmHg)
